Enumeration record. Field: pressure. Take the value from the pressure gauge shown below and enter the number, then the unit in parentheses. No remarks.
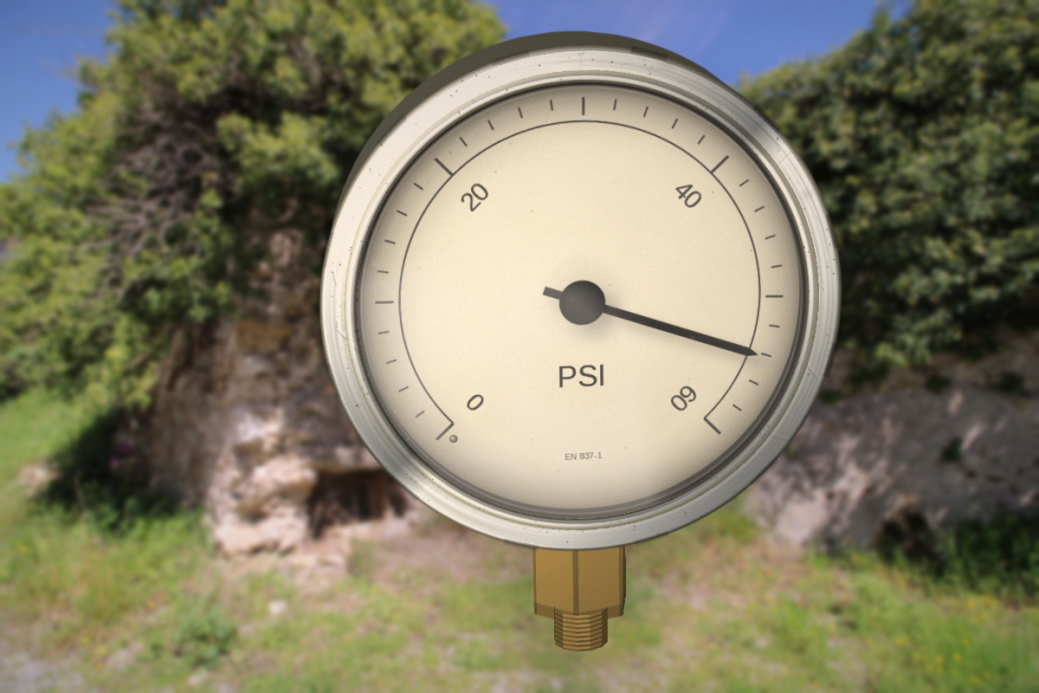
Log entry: 54 (psi)
